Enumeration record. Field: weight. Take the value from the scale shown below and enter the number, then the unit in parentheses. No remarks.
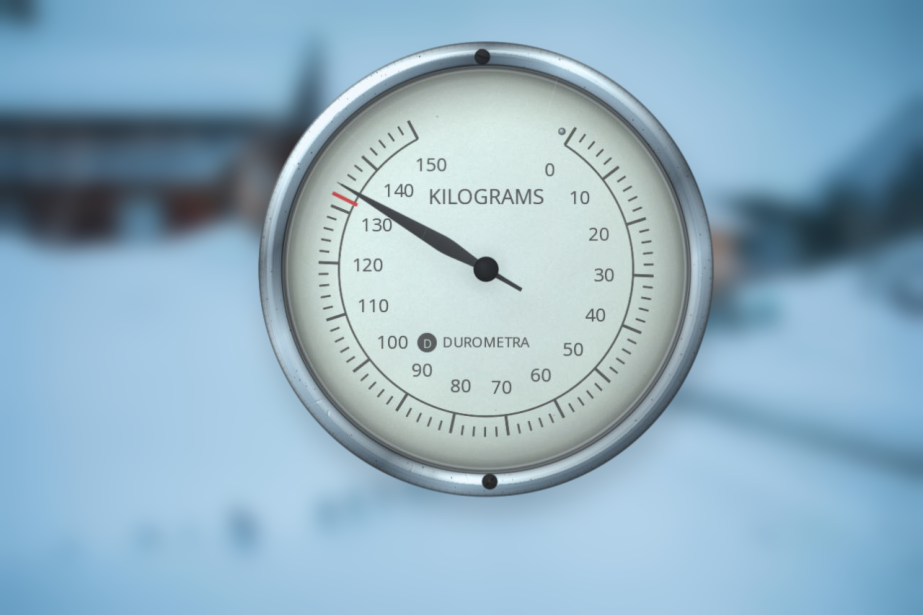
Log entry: 134 (kg)
